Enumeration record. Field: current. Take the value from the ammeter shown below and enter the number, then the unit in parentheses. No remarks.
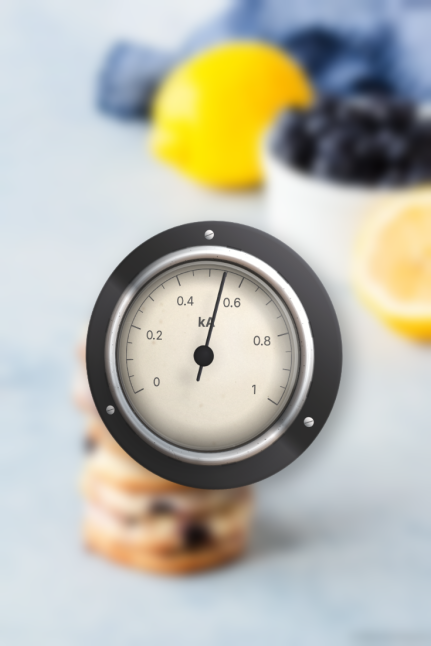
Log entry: 0.55 (kA)
